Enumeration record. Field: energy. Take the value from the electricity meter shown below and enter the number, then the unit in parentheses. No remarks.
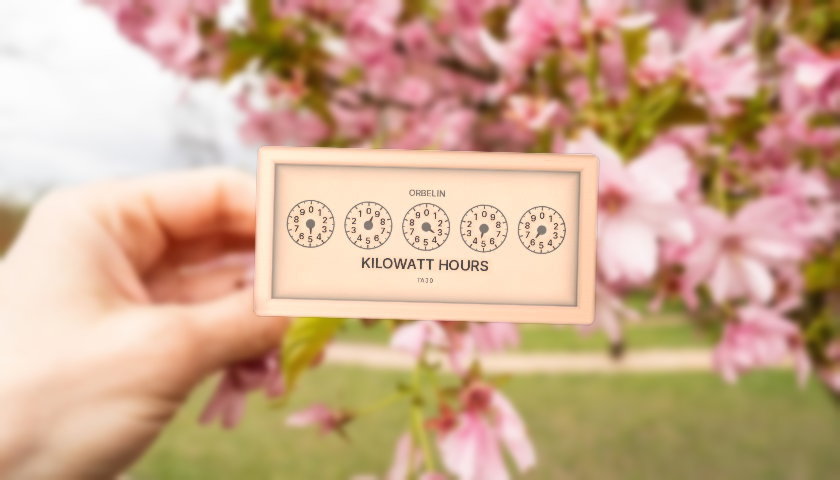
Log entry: 49346 (kWh)
